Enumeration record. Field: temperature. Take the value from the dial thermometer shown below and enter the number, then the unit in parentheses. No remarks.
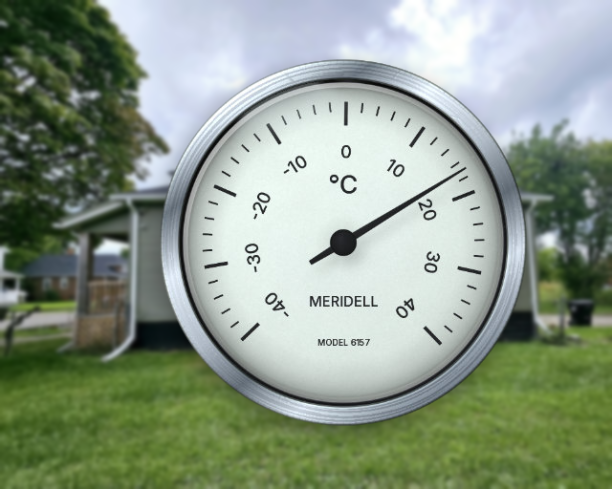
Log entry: 17 (°C)
